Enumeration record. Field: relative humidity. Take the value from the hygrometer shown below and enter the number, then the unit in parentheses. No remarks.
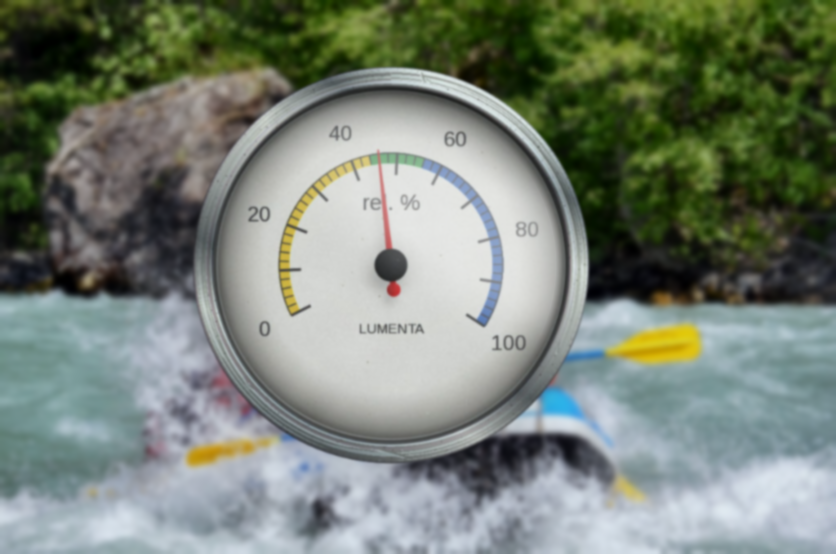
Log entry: 46 (%)
